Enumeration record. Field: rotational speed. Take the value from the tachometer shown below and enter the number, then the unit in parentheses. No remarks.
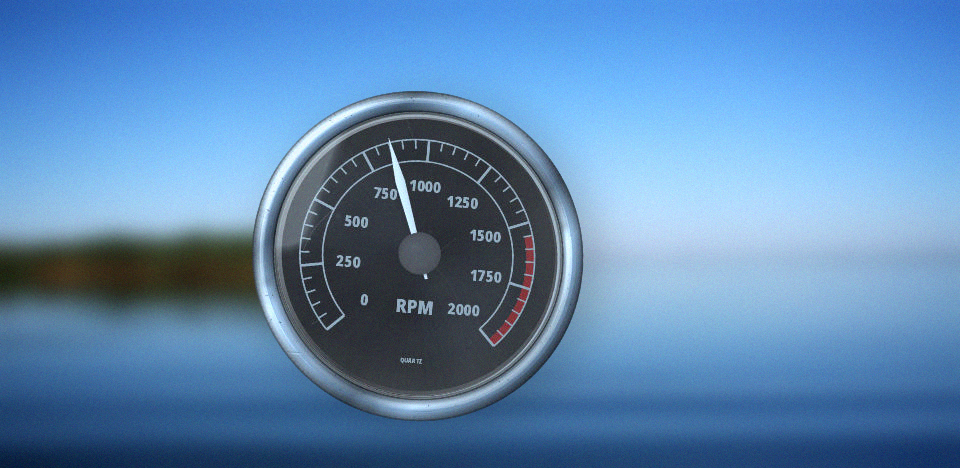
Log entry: 850 (rpm)
